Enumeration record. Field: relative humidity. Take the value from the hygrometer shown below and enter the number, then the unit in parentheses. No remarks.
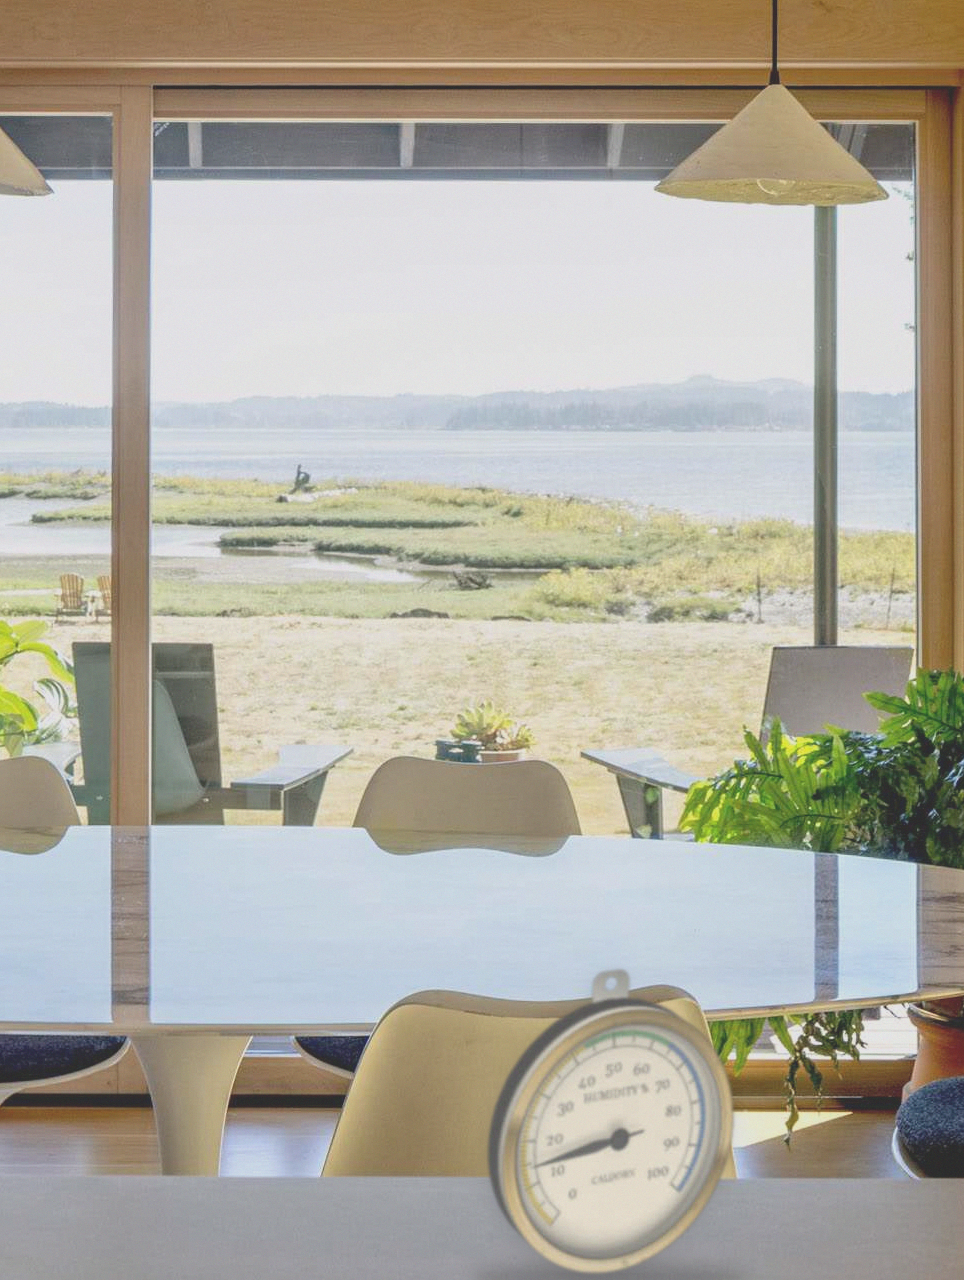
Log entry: 15 (%)
